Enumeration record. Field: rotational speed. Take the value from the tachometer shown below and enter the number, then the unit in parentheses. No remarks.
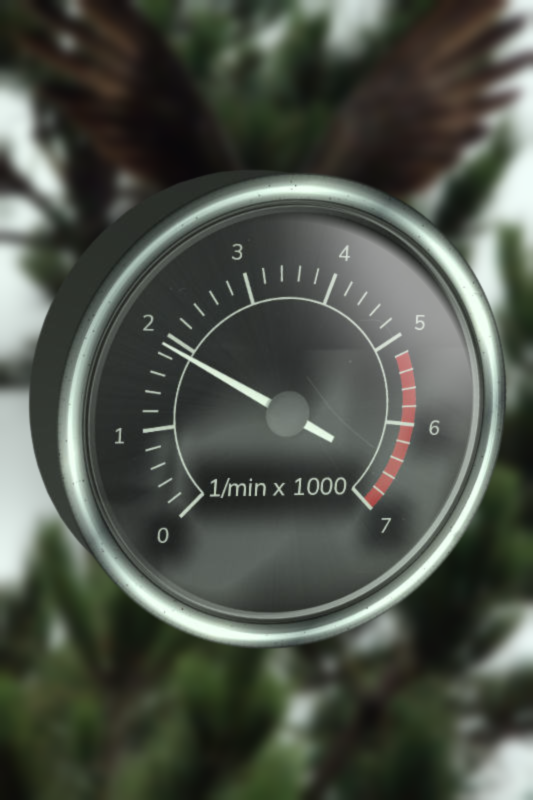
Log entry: 1900 (rpm)
